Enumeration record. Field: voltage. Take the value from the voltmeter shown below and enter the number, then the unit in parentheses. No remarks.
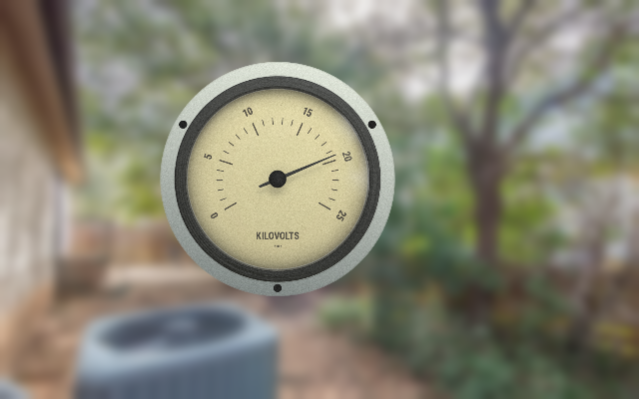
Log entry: 19.5 (kV)
